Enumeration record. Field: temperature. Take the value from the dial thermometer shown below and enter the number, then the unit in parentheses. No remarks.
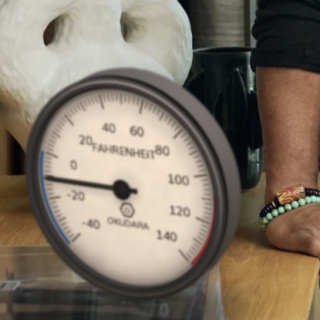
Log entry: -10 (°F)
